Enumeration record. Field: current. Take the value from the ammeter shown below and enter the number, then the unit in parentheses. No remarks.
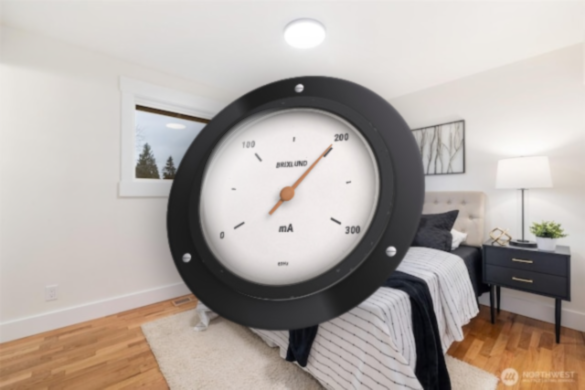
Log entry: 200 (mA)
